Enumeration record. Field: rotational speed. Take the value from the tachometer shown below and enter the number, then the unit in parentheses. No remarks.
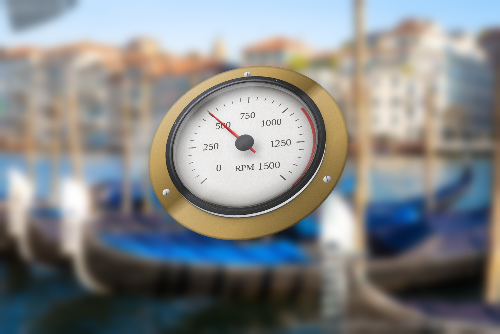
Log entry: 500 (rpm)
